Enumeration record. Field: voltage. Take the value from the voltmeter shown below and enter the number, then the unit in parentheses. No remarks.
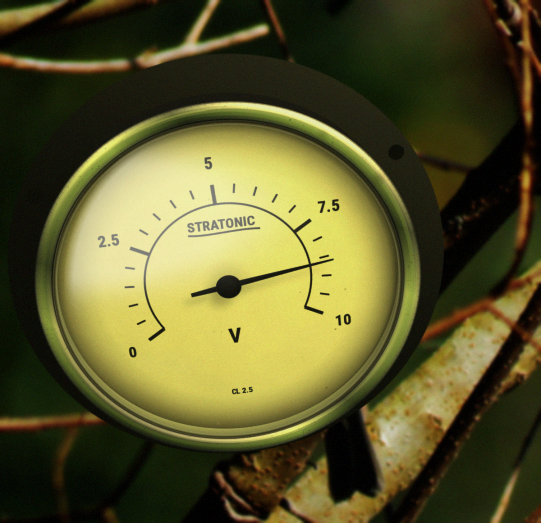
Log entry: 8.5 (V)
